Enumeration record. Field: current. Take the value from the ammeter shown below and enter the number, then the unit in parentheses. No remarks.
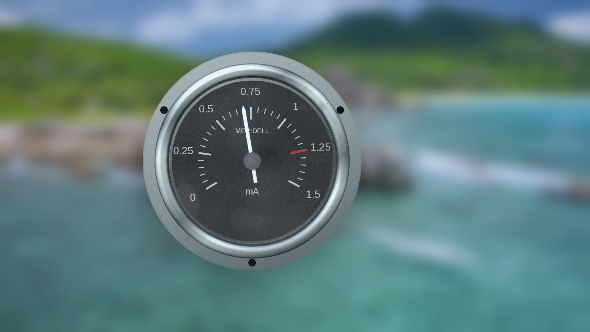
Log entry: 0.7 (mA)
